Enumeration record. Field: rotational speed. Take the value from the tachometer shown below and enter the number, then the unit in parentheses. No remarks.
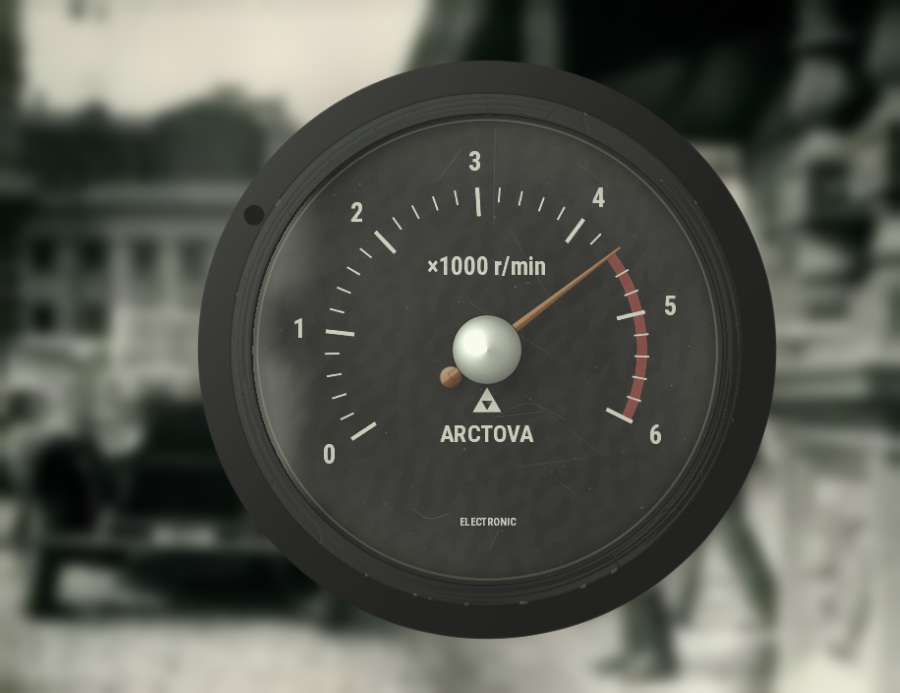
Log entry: 4400 (rpm)
